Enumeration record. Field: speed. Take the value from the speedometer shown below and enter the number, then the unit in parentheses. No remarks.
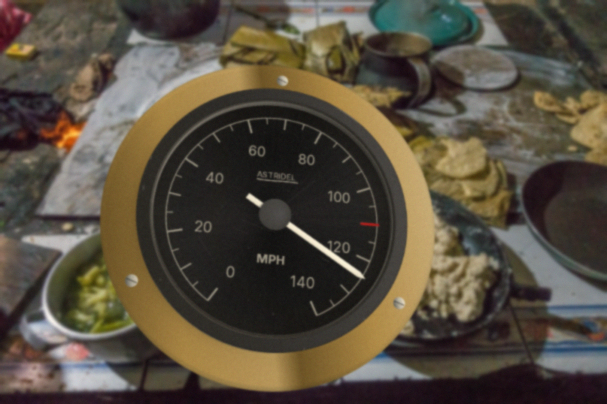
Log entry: 125 (mph)
